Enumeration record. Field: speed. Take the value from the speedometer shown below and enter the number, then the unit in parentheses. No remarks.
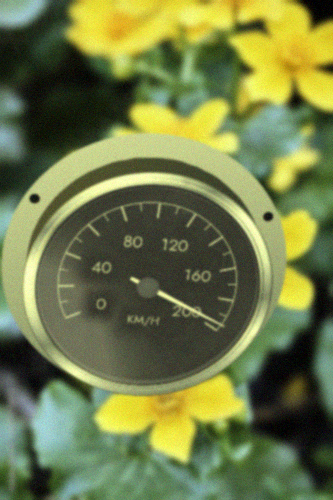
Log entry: 195 (km/h)
